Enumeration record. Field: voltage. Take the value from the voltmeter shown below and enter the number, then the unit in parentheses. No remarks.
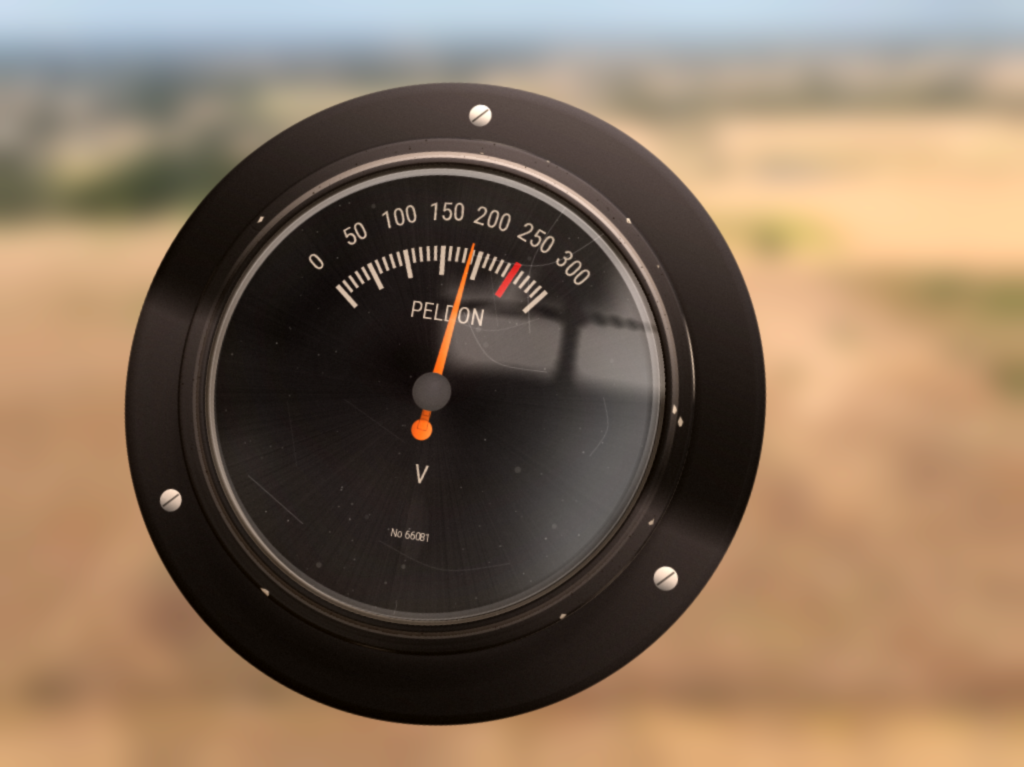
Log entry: 190 (V)
